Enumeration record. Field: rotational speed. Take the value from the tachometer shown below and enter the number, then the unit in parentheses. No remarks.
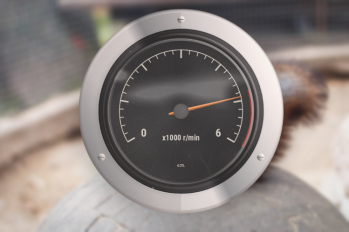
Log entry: 4900 (rpm)
